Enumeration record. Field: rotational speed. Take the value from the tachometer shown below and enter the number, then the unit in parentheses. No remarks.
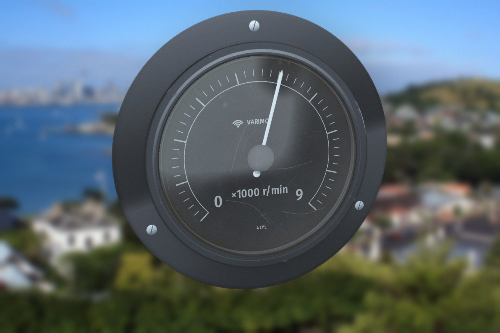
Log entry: 5000 (rpm)
